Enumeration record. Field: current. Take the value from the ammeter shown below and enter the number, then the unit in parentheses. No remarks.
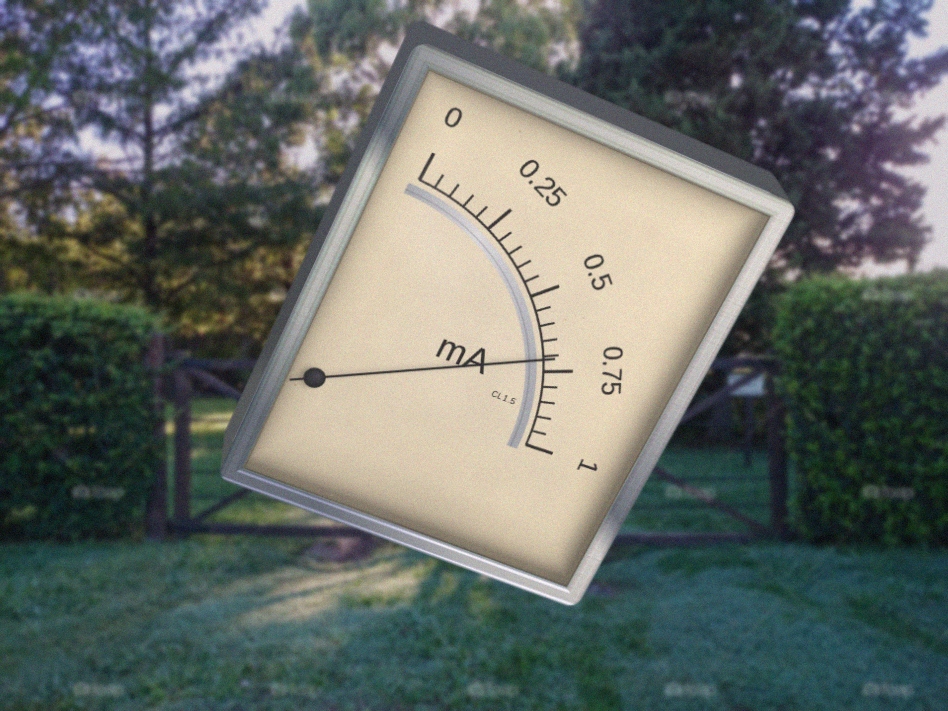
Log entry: 0.7 (mA)
